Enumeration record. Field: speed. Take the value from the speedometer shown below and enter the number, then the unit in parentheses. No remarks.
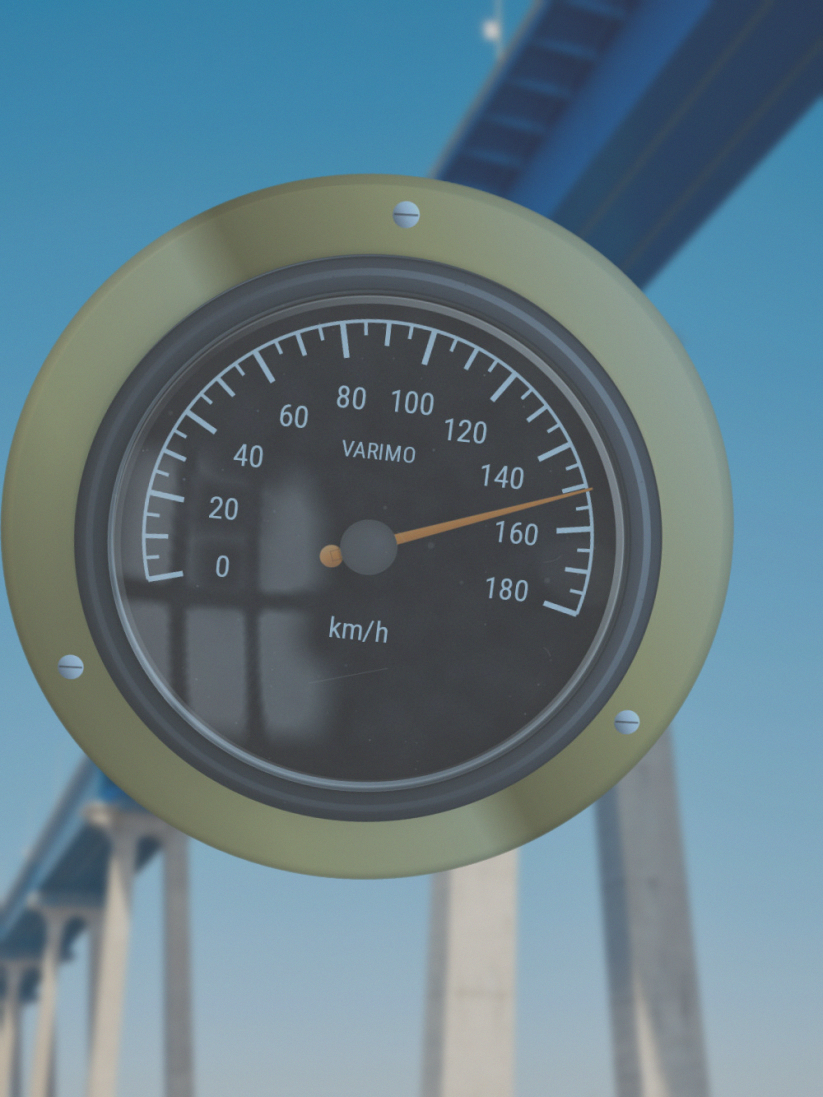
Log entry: 150 (km/h)
